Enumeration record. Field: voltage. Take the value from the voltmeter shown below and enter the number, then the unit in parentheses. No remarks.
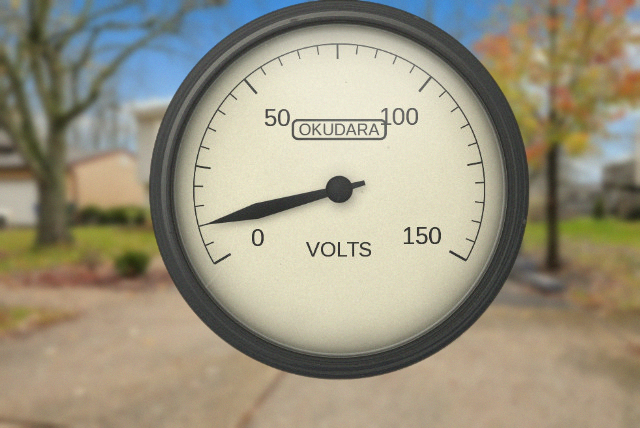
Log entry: 10 (V)
